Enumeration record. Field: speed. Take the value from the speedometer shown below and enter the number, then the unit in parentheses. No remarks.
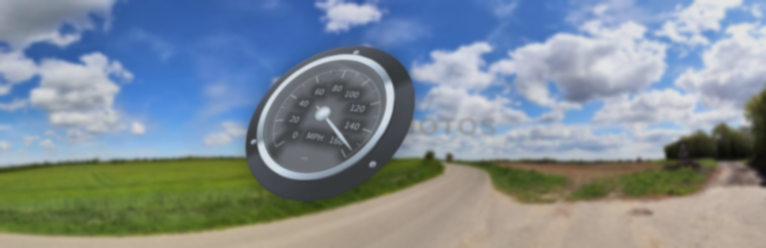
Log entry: 155 (mph)
